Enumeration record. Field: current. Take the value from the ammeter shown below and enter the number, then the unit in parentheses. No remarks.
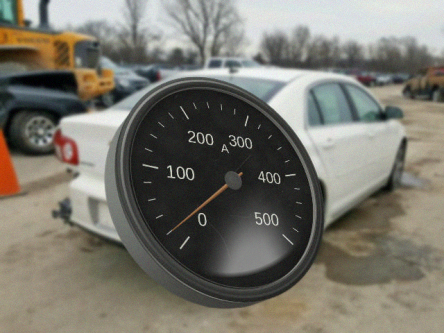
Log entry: 20 (A)
